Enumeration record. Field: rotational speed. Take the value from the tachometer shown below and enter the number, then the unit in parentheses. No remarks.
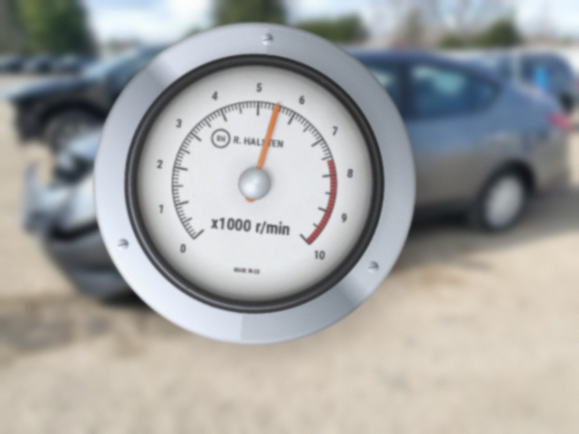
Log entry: 5500 (rpm)
